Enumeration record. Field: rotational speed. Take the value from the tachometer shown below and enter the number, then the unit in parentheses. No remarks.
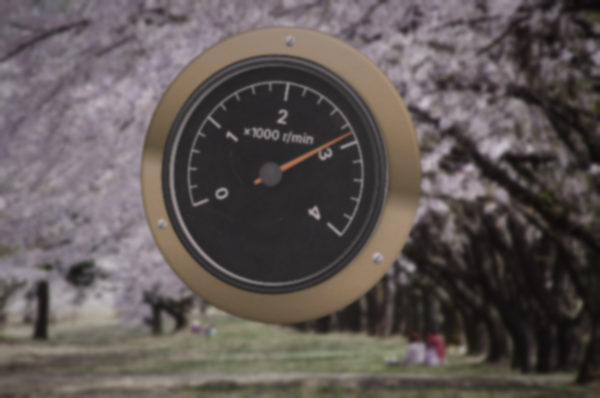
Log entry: 2900 (rpm)
